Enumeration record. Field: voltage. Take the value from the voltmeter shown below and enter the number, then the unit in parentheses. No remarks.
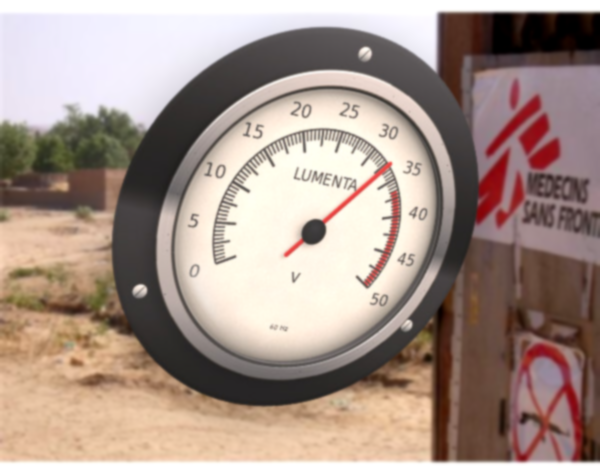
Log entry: 32.5 (V)
